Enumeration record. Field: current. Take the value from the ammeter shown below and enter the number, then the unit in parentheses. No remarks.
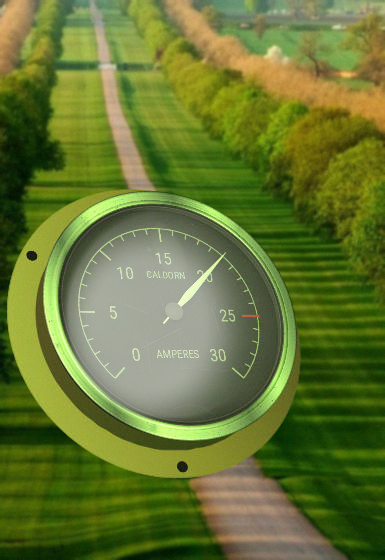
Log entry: 20 (A)
